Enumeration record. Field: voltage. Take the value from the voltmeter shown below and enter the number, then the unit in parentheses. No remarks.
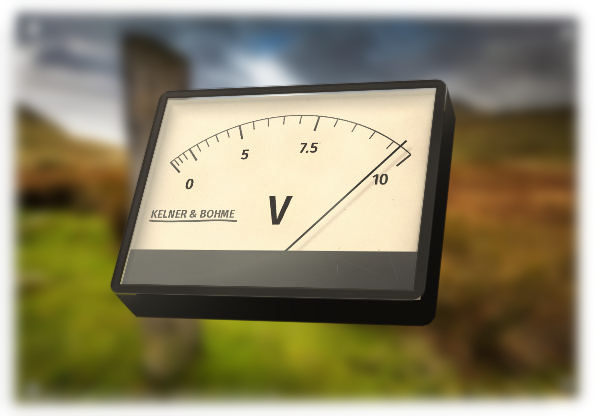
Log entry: 9.75 (V)
